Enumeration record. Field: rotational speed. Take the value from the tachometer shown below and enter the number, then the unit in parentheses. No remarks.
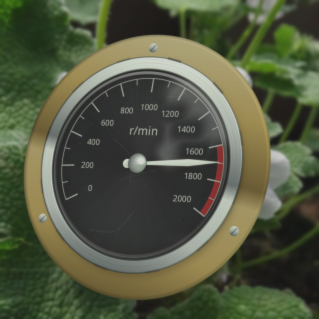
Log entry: 1700 (rpm)
